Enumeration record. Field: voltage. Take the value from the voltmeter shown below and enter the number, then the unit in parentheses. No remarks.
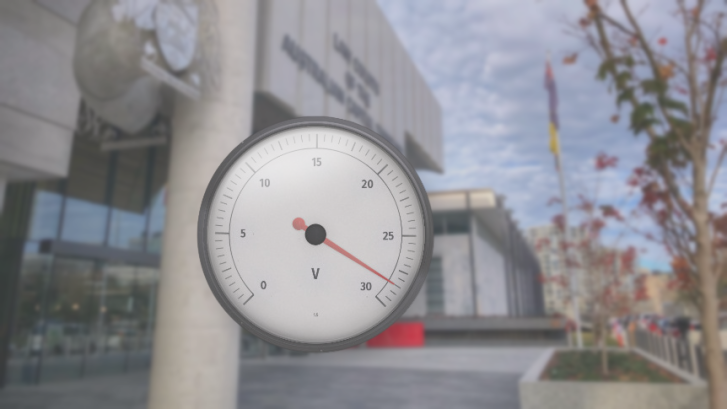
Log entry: 28.5 (V)
